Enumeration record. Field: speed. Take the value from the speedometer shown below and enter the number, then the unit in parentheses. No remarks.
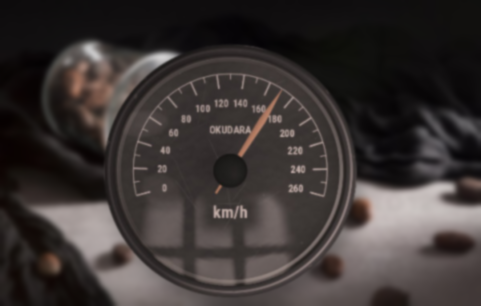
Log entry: 170 (km/h)
